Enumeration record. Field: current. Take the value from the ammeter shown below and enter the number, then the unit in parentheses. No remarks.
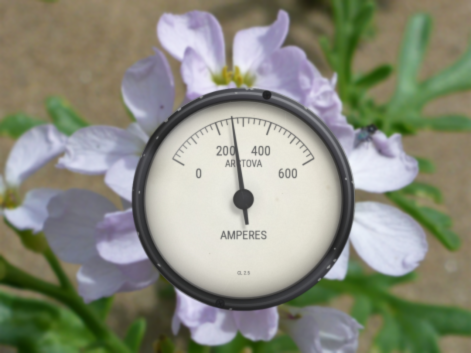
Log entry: 260 (A)
